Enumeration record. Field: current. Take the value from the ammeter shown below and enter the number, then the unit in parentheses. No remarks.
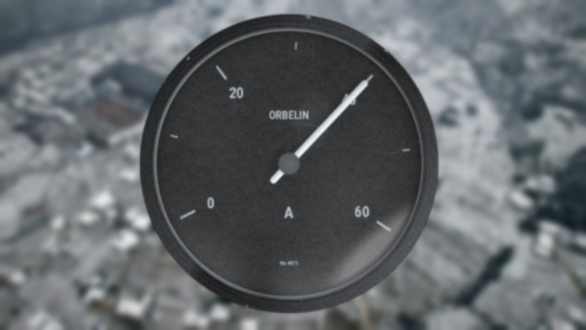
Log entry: 40 (A)
